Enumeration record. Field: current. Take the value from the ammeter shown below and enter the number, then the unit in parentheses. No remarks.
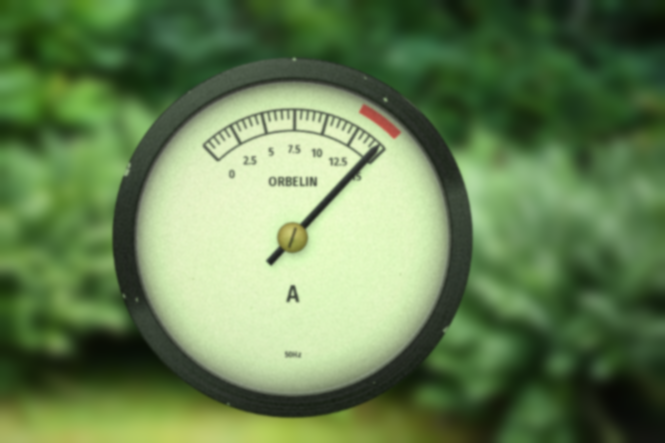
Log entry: 14.5 (A)
